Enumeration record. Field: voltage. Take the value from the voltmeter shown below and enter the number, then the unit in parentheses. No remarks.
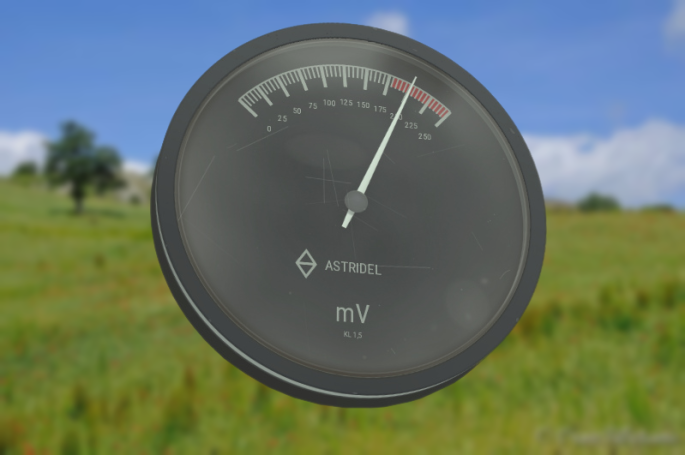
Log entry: 200 (mV)
